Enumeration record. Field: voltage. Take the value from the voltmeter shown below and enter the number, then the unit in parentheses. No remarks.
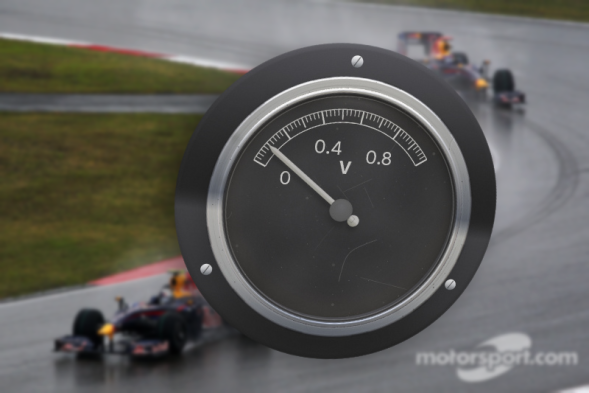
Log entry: 0.1 (V)
